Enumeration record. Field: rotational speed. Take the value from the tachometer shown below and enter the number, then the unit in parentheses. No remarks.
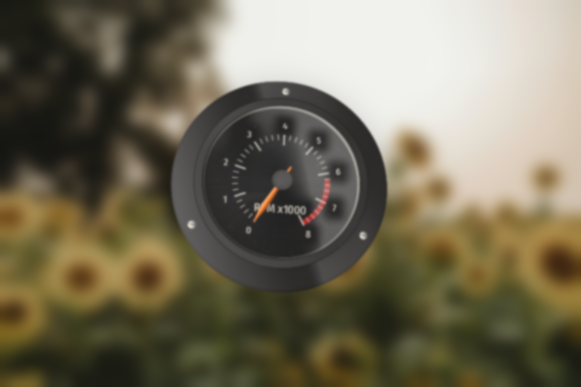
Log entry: 0 (rpm)
